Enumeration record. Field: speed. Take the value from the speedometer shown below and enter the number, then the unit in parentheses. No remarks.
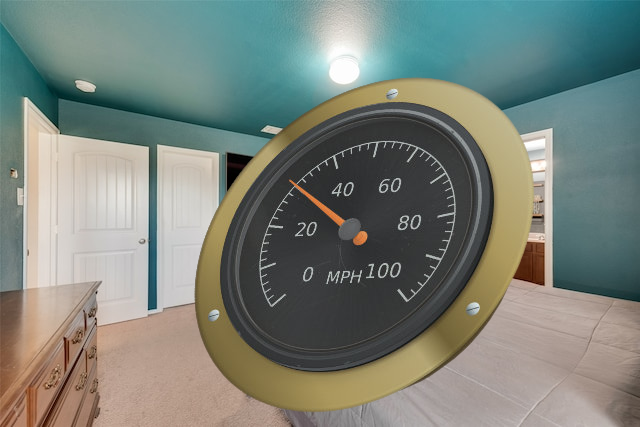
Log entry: 30 (mph)
